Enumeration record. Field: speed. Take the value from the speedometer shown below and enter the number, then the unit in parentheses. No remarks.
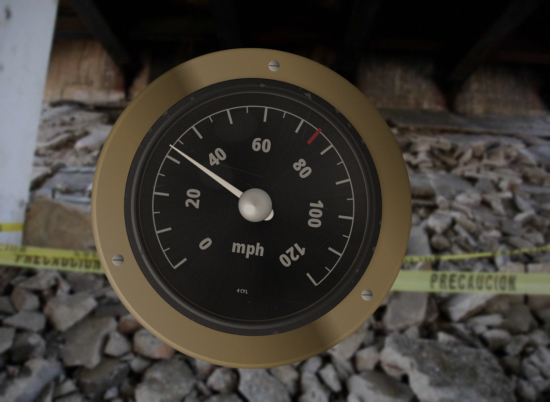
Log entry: 32.5 (mph)
